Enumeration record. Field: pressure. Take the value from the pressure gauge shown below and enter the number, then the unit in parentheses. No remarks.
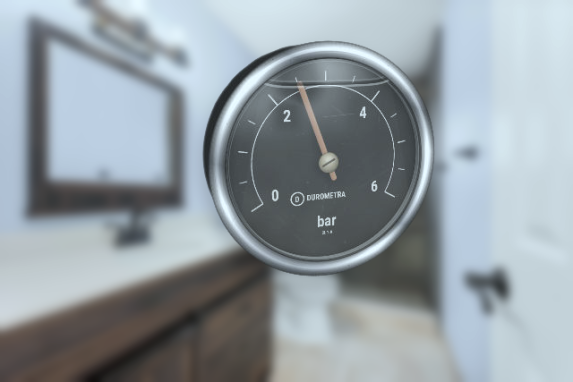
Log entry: 2.5 (bar)
